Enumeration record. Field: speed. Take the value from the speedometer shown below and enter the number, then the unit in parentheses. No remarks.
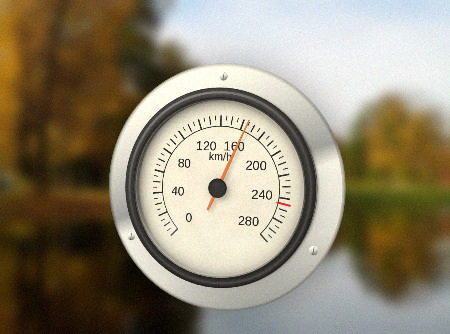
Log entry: 165 (km/h)
